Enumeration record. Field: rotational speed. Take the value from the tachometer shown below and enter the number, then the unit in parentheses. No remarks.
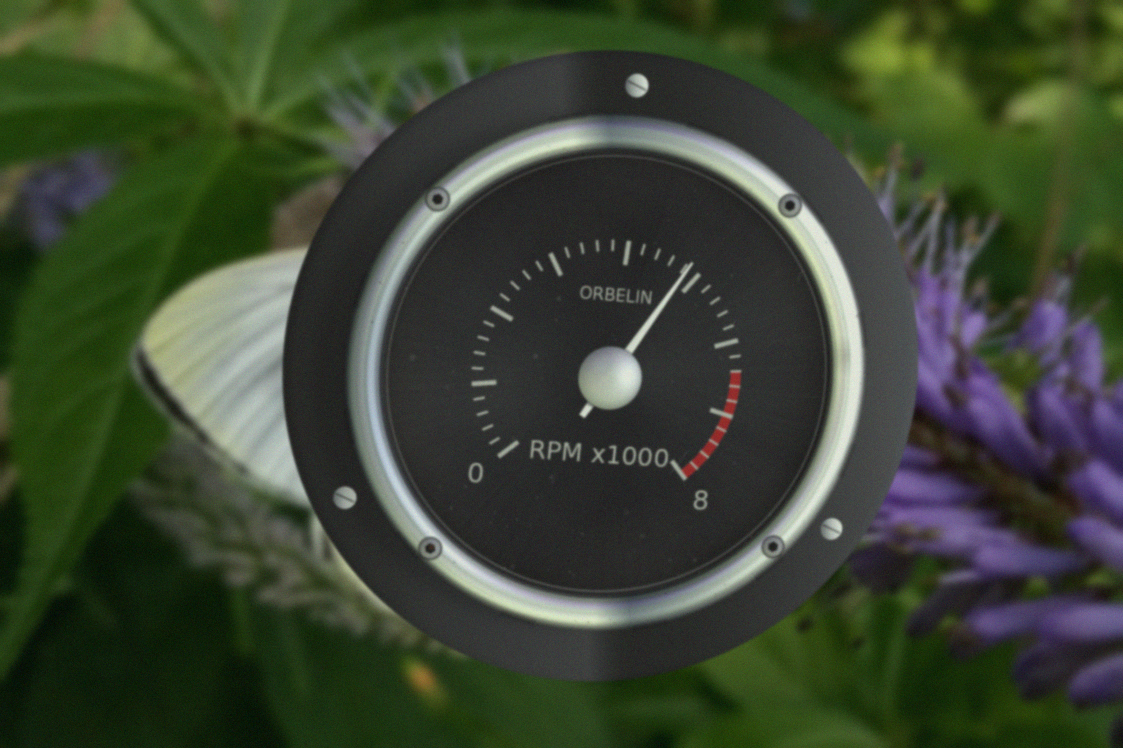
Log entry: 4800 (rpm)
